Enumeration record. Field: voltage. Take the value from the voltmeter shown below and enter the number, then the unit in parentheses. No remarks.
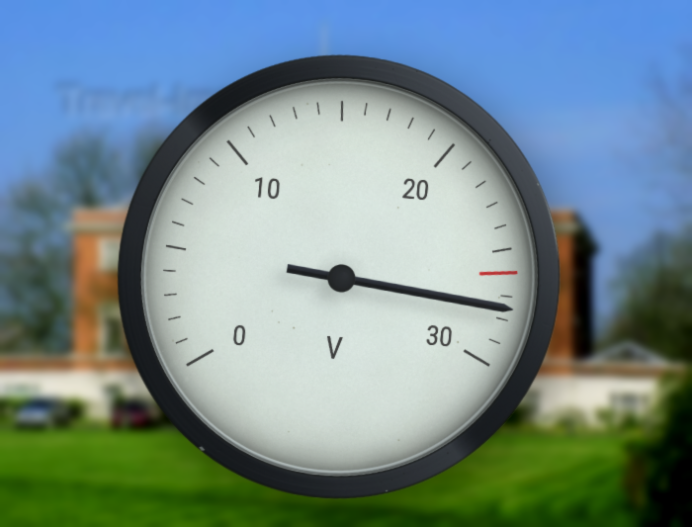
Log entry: 27.5 (V)
